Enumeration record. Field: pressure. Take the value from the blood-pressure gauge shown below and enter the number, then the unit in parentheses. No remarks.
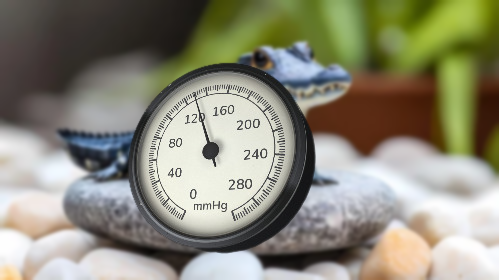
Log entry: 130 (mmHg)
